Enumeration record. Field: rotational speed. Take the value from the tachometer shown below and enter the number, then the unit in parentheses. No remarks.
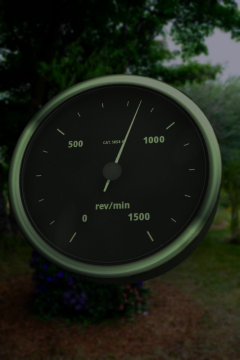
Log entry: 850 (rpm)
